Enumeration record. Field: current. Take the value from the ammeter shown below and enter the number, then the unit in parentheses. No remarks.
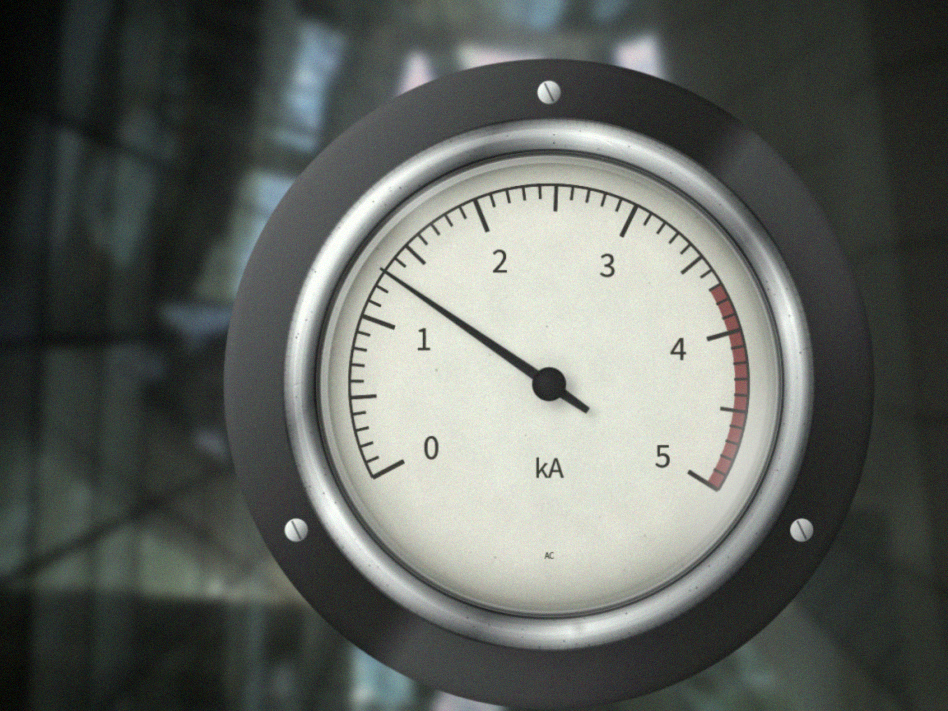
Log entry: 1.3 (kA)
